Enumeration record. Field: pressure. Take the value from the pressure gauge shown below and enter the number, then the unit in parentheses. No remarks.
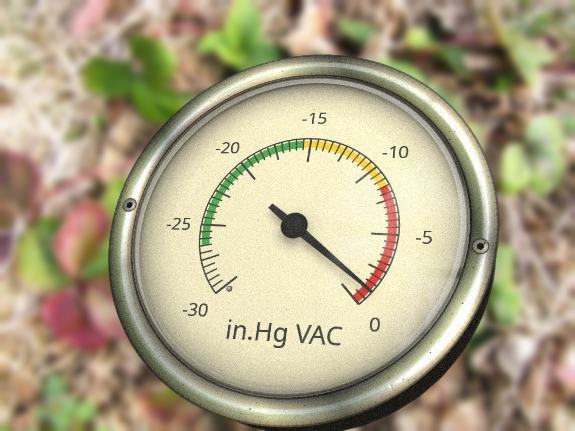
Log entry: -1 (inHg)
